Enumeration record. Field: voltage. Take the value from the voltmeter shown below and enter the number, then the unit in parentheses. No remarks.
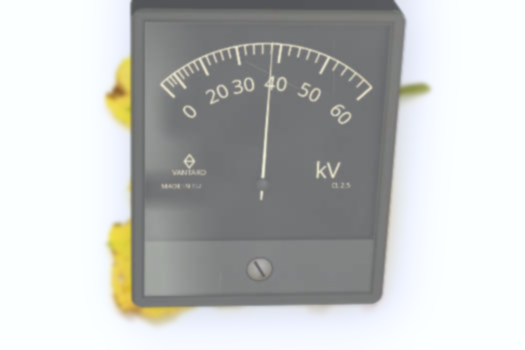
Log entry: 38 (kV)
